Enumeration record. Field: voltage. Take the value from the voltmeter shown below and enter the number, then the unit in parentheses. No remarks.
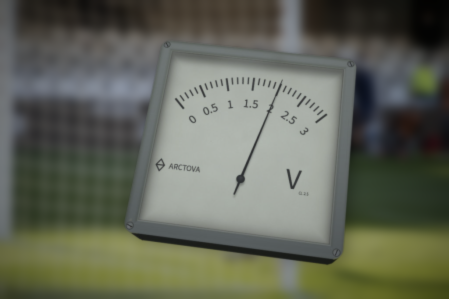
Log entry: 2 (V)
